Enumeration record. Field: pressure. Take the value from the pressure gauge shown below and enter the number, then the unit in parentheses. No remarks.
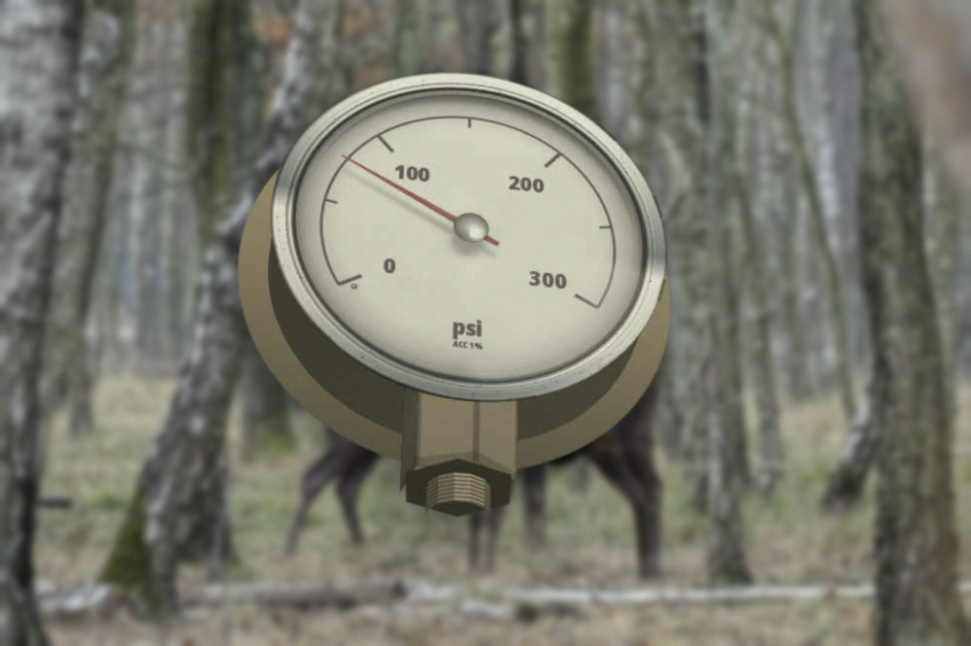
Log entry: 75 (psi)
